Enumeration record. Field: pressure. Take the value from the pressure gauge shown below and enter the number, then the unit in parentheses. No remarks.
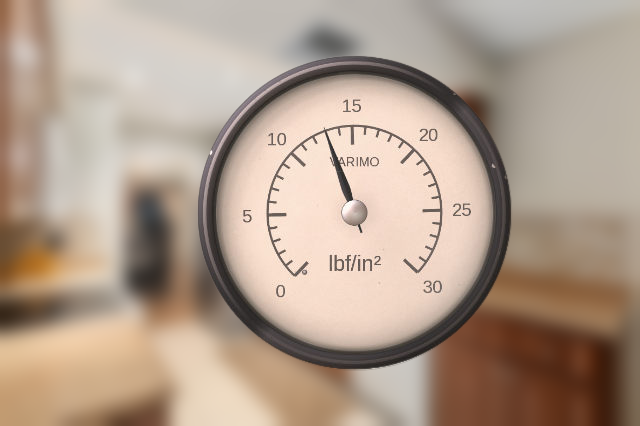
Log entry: 13 (psi)
